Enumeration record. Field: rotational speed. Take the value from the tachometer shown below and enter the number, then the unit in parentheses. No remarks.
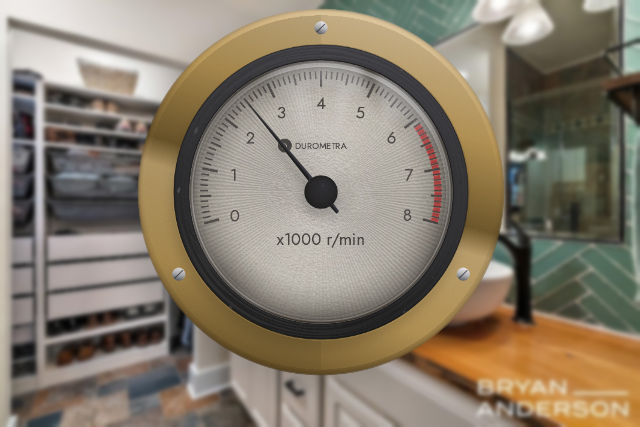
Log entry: 2500 (rpm)
